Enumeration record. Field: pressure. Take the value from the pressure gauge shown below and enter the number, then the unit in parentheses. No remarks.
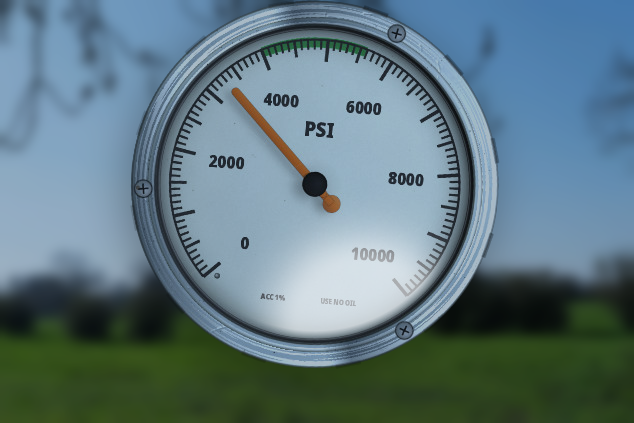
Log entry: 3300 (psi)
